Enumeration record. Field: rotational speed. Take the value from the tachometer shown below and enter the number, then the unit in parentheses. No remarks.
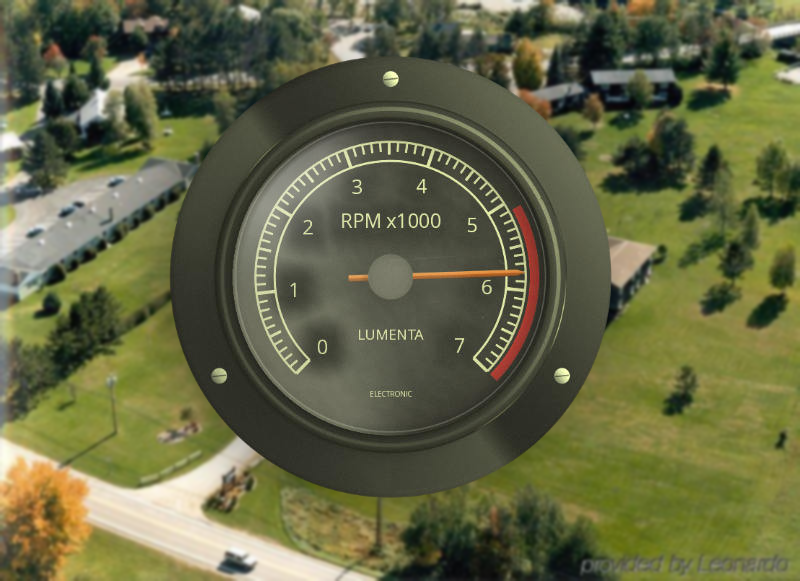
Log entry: 5800 (rpm)
